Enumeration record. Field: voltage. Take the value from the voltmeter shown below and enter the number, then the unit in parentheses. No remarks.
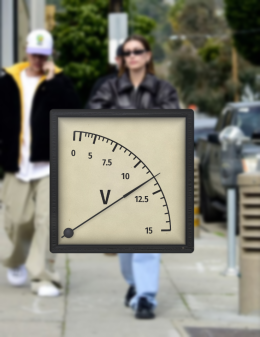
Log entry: 11.5 (V)
